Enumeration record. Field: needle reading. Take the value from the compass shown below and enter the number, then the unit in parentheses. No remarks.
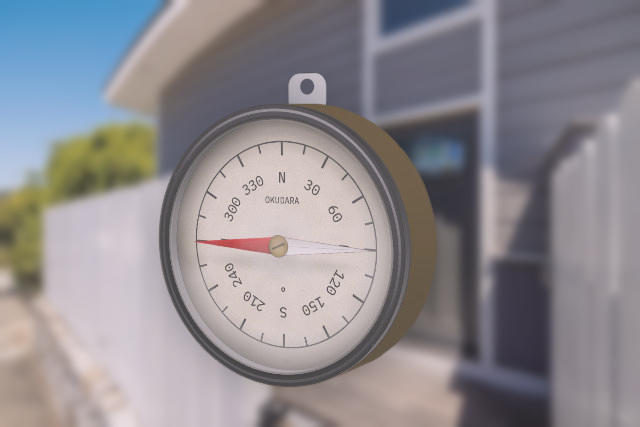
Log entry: 270 (°)
